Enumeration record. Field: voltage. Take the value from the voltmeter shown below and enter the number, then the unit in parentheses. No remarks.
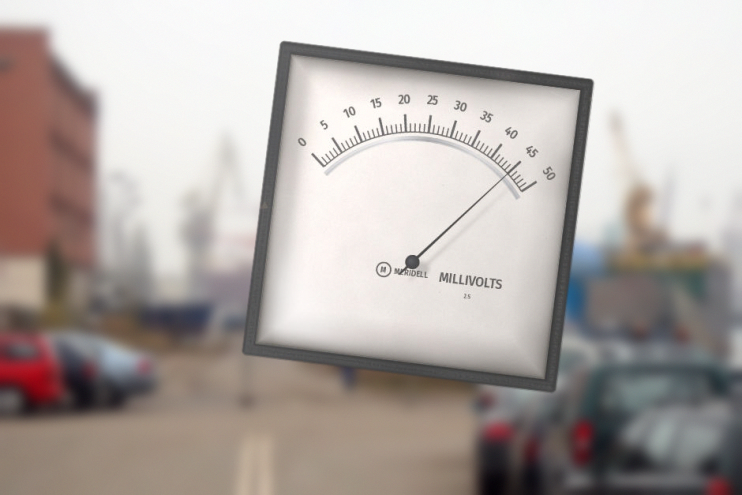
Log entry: 45 (mV)
